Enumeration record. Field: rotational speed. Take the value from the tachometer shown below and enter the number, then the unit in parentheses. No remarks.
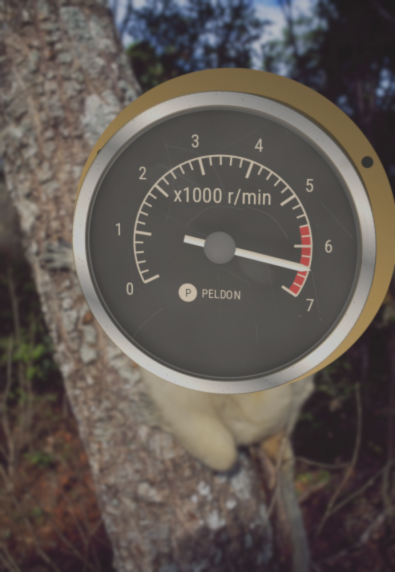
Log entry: 6400 (rpm)
